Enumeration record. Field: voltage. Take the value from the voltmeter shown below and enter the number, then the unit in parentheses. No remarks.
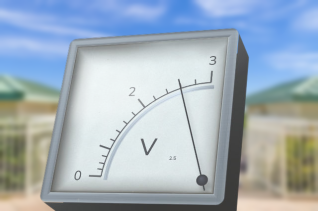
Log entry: 2.6 (V)
